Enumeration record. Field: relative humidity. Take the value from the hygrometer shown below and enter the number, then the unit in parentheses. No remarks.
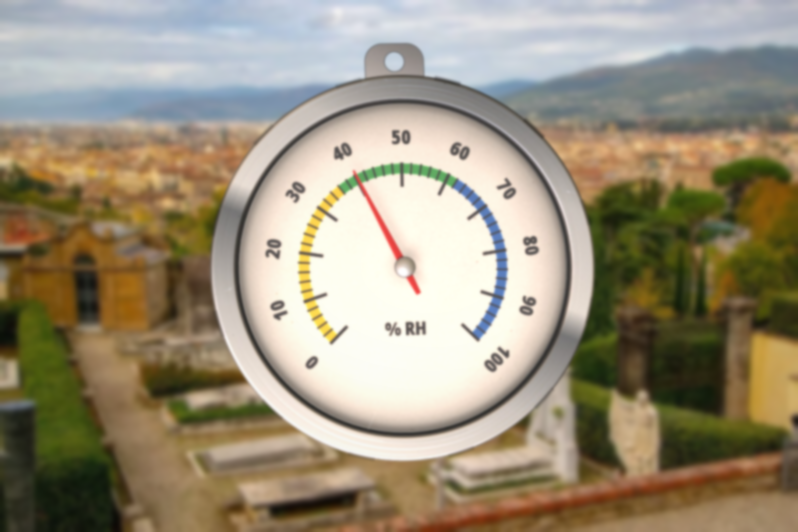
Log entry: 40 (%)
